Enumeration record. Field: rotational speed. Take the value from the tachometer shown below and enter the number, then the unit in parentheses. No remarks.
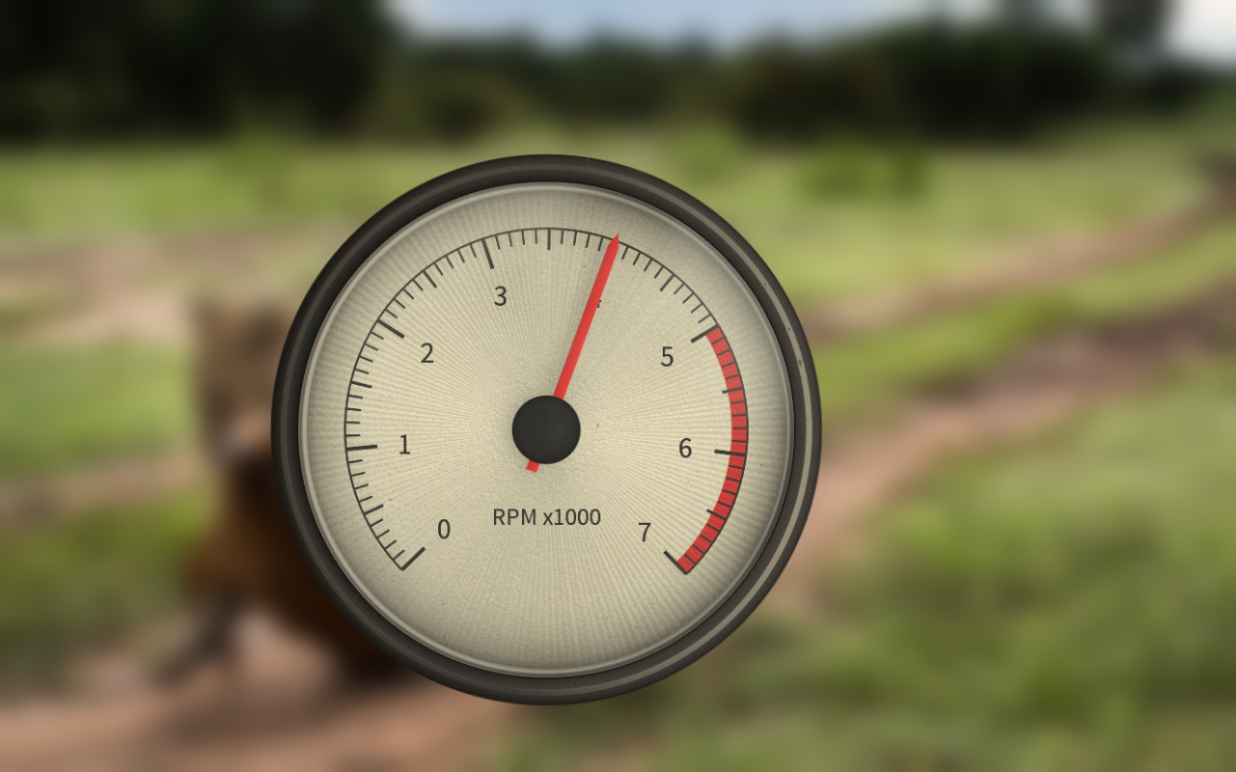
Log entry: 4000 (rpm)
